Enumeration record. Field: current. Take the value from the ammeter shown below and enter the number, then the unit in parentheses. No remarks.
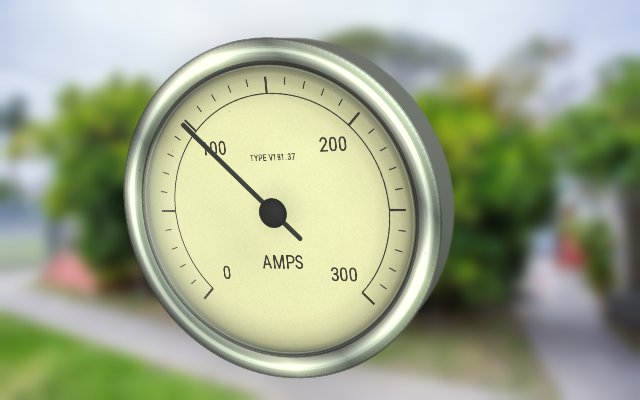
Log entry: 100 (A)
